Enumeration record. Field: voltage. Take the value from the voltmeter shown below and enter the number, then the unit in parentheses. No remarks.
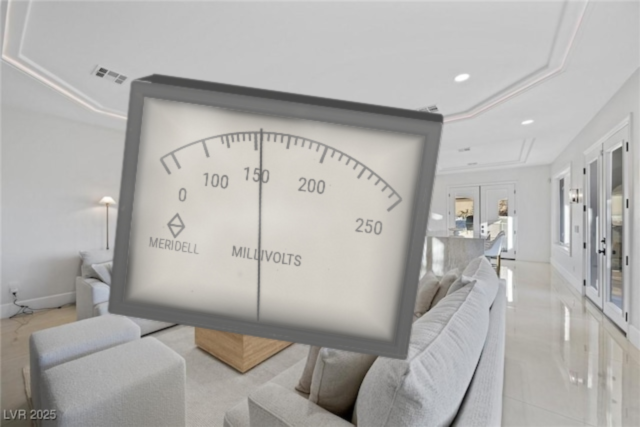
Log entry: 155 (mV)
